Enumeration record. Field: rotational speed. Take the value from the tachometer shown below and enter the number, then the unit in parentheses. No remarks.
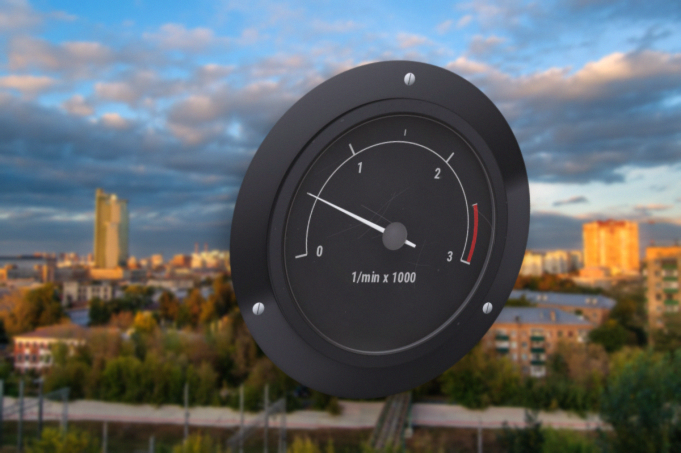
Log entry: 500 (rpm)
